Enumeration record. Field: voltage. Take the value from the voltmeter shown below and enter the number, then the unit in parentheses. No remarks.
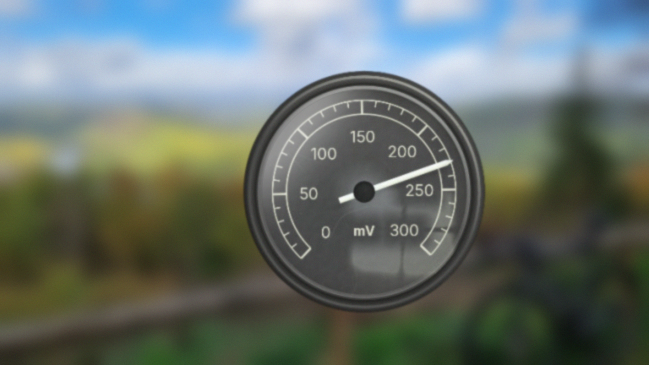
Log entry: 230 (mV)
